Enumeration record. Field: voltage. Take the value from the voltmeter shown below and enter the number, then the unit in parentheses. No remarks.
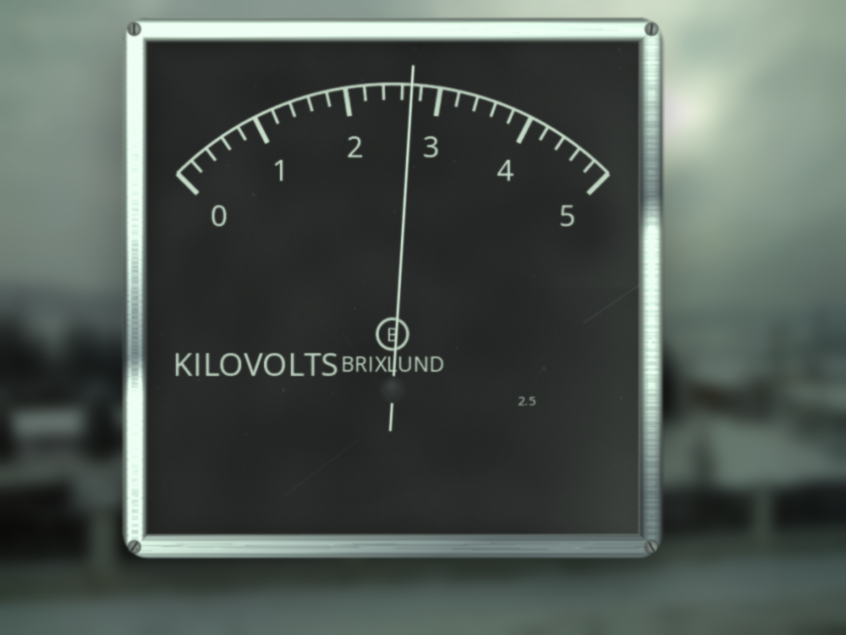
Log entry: 2.7 (kV)
